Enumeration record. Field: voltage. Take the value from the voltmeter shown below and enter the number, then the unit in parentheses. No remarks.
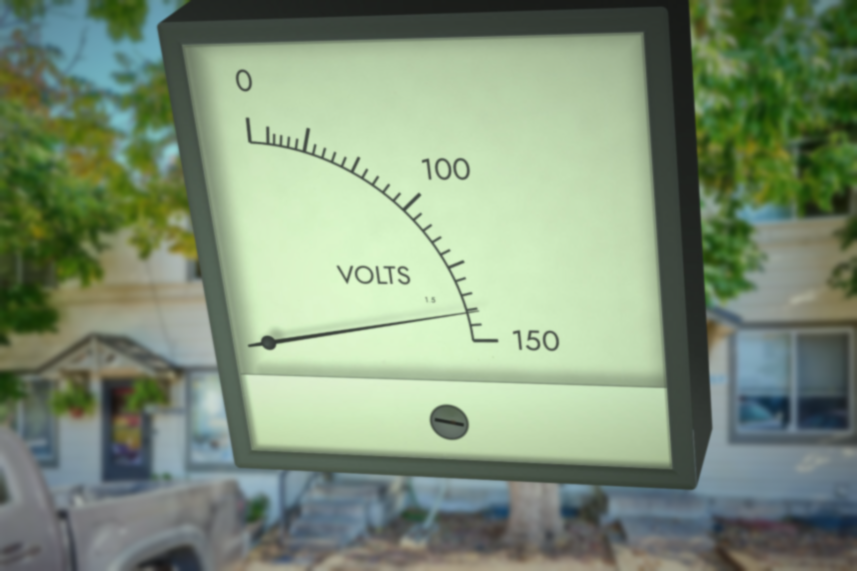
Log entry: 140 (V)
